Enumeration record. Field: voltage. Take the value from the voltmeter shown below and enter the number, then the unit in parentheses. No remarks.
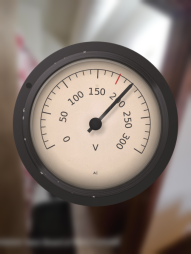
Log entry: 200 (V)
